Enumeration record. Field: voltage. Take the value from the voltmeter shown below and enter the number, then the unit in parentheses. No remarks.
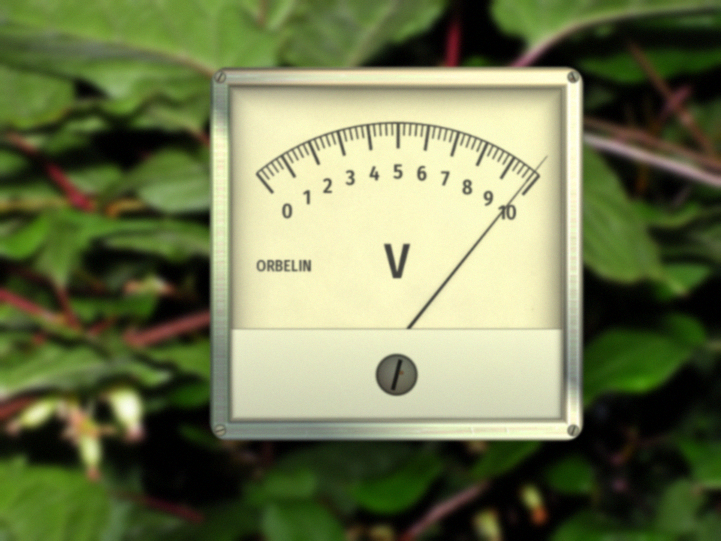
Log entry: 9.8 (V)
